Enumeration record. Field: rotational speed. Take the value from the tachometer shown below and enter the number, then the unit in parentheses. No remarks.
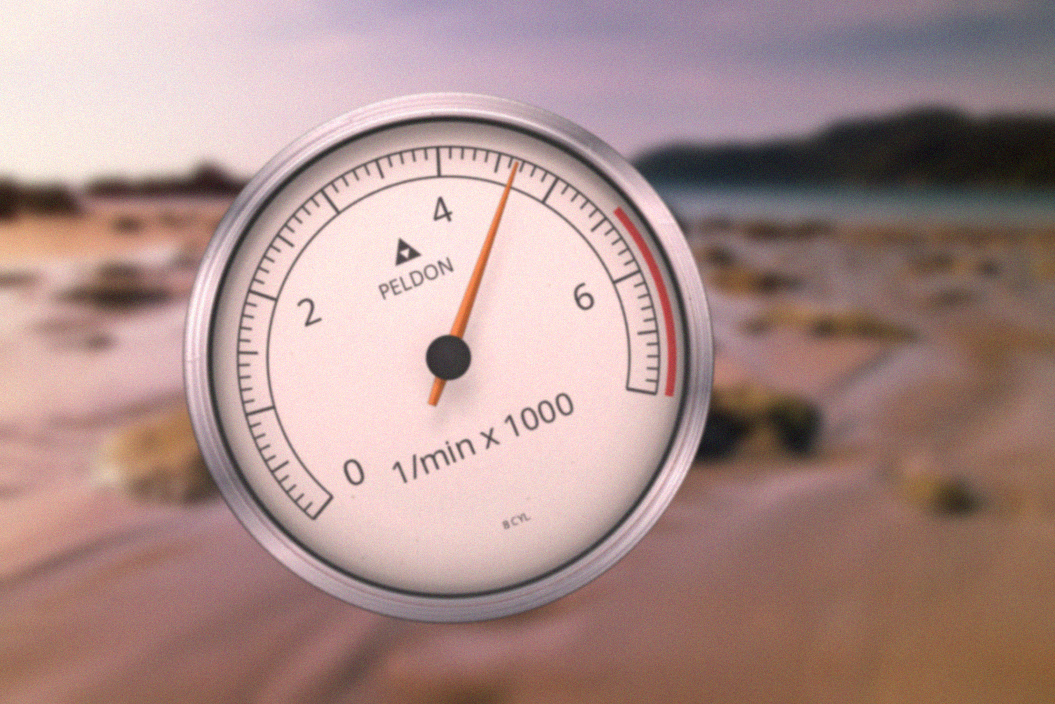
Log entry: 4650 (rpm)
